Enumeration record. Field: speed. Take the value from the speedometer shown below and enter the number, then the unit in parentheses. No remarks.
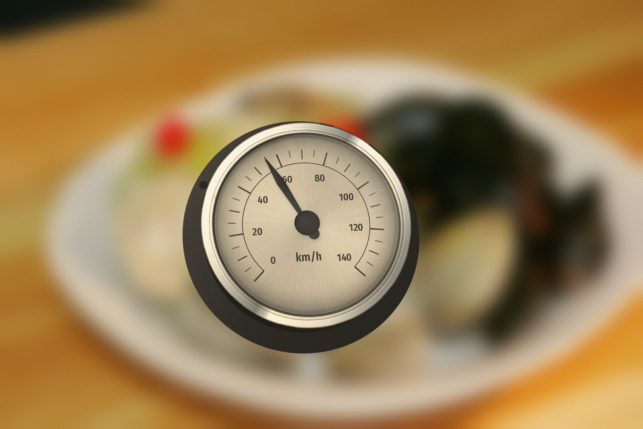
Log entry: 55 (km/h)
